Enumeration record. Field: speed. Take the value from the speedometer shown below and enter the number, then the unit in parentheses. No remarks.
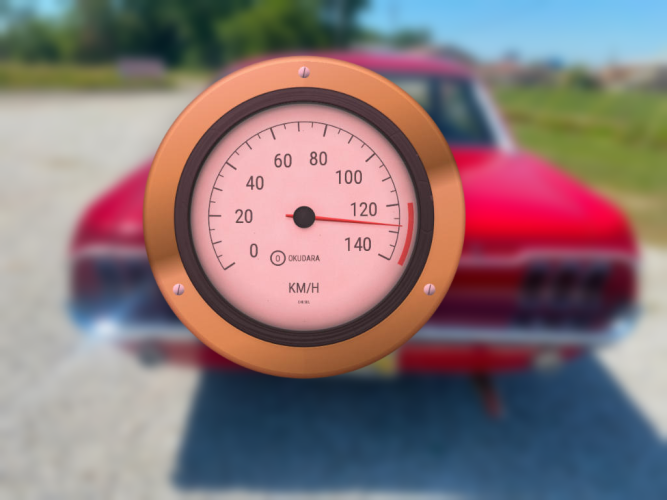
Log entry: 127.5 (km/h)
